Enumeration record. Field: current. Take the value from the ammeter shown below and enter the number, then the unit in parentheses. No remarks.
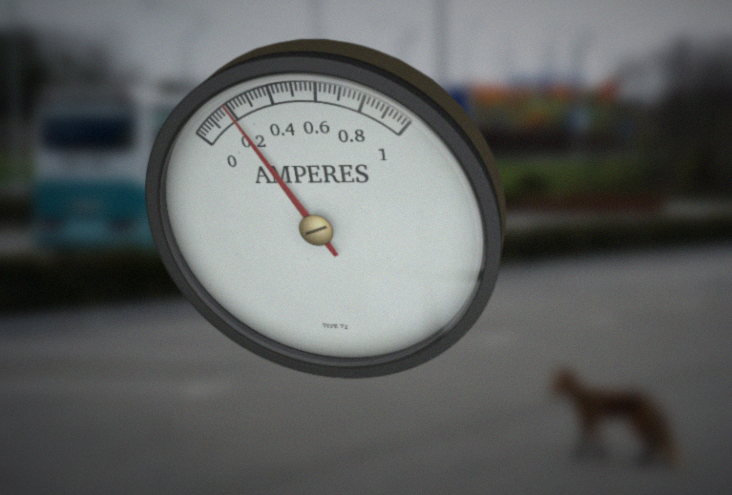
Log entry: 0.2 (A)
